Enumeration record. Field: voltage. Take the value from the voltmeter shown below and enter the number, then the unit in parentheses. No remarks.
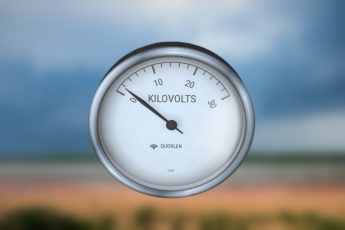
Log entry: 2 (kV)
